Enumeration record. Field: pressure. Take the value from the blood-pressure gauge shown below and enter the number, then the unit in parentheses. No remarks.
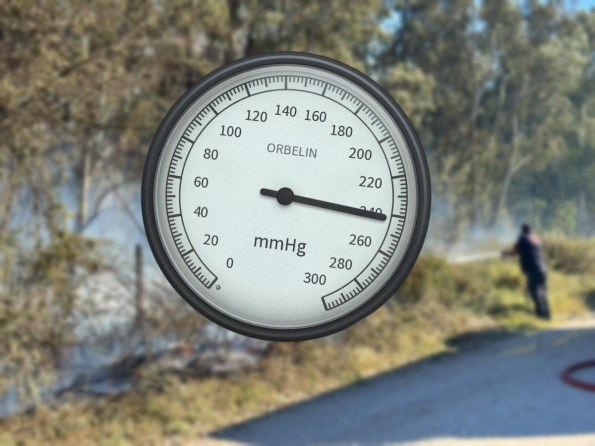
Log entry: 242 (mmHg)
